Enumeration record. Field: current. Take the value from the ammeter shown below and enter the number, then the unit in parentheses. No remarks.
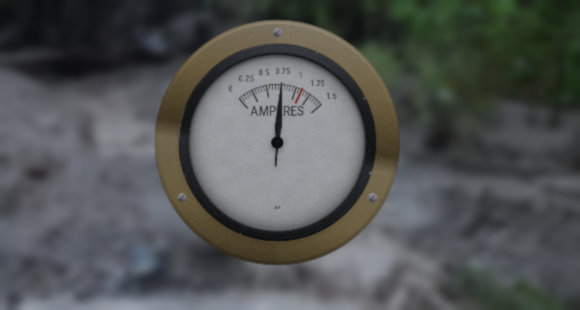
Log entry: 0.75 (A)
